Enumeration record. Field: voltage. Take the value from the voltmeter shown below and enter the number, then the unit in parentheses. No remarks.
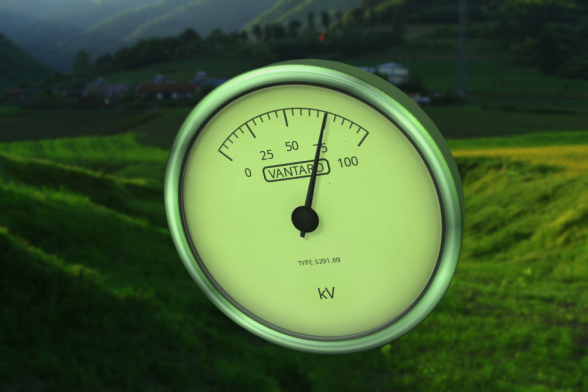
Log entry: 75 (kV)
